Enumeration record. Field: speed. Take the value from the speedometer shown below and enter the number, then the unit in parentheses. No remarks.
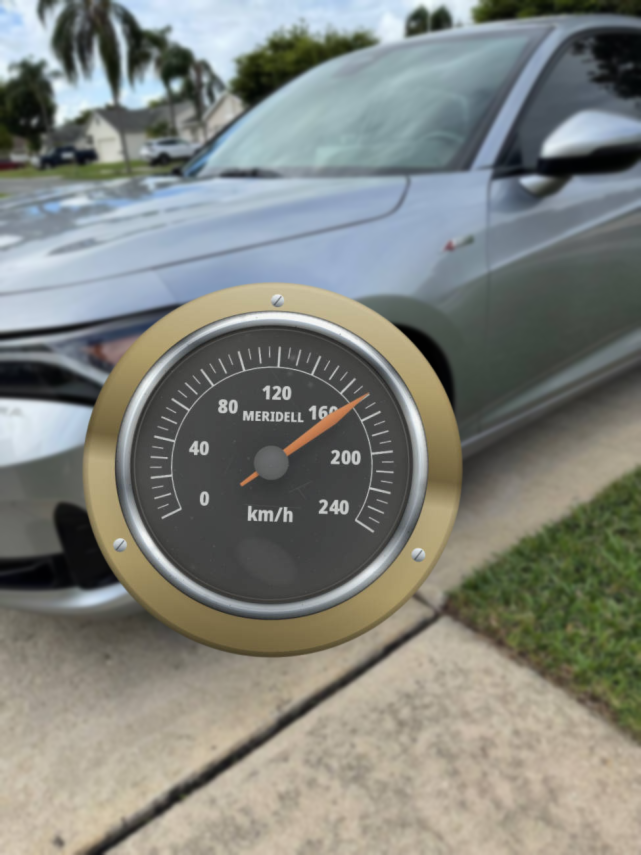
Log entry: 170 (km/h)
